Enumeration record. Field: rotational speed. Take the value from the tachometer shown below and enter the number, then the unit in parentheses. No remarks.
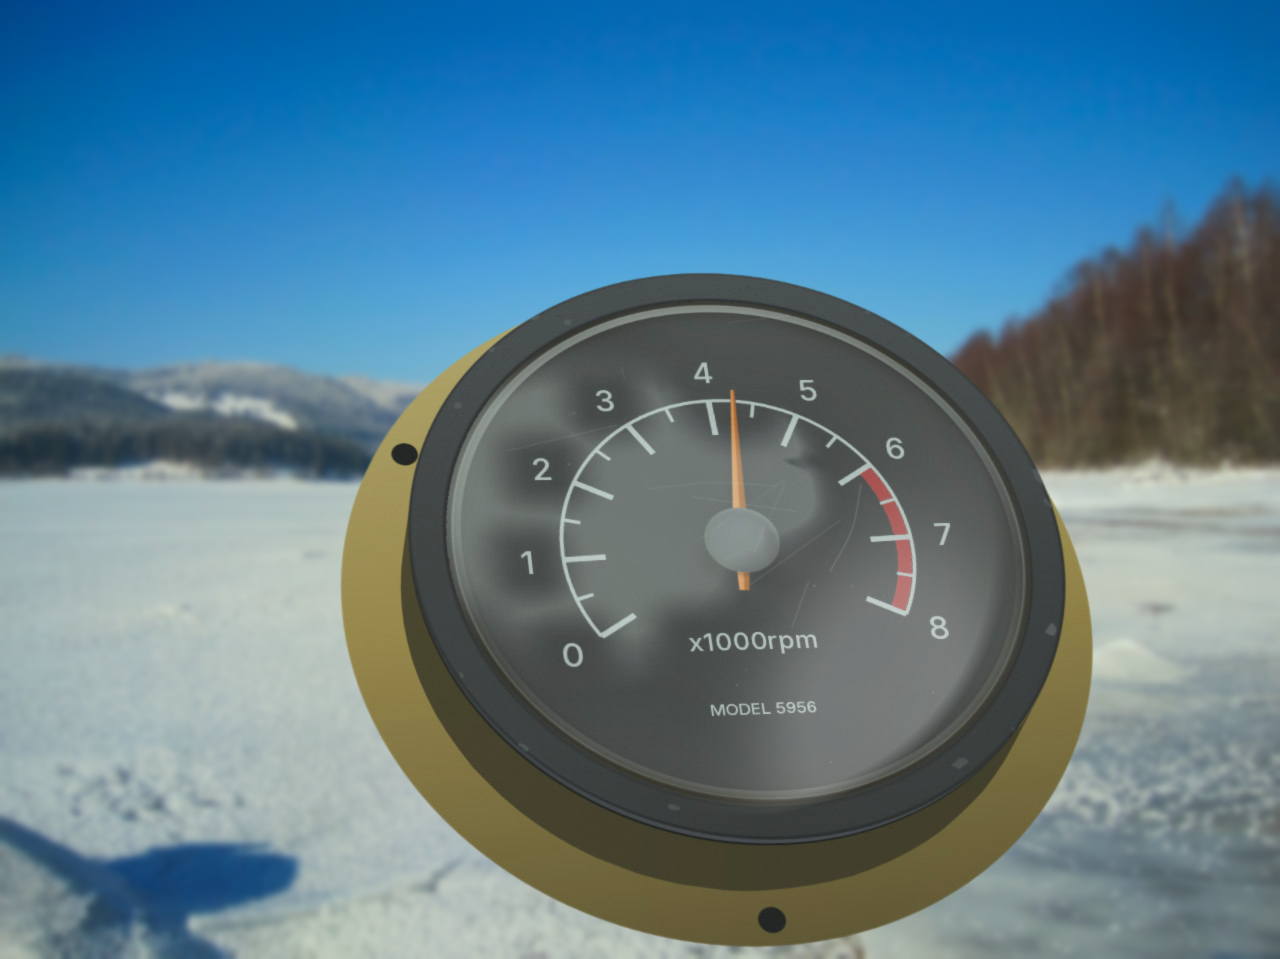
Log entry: 4250 (rpm)
